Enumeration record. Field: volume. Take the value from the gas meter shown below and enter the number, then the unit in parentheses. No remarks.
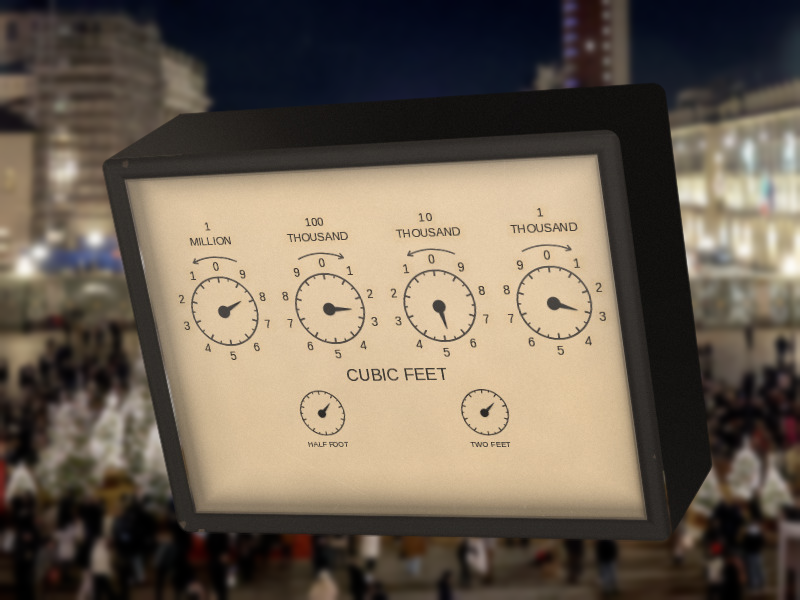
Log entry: 825300 (ft³)
